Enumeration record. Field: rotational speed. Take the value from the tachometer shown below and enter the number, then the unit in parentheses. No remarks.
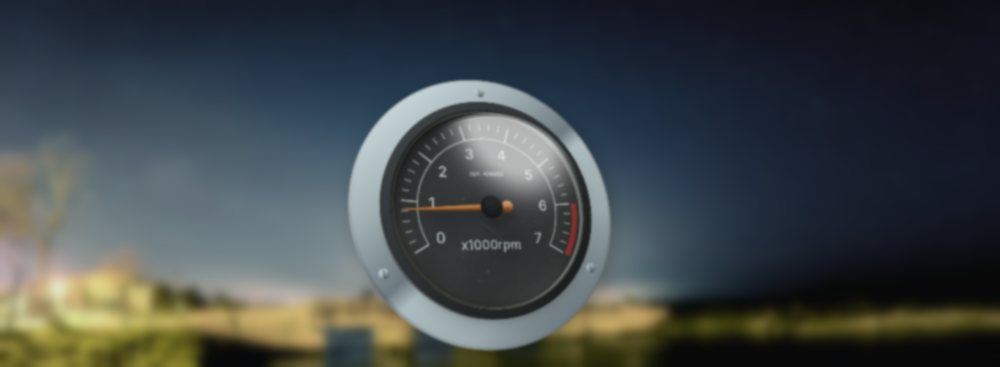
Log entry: 800 (rpm)
